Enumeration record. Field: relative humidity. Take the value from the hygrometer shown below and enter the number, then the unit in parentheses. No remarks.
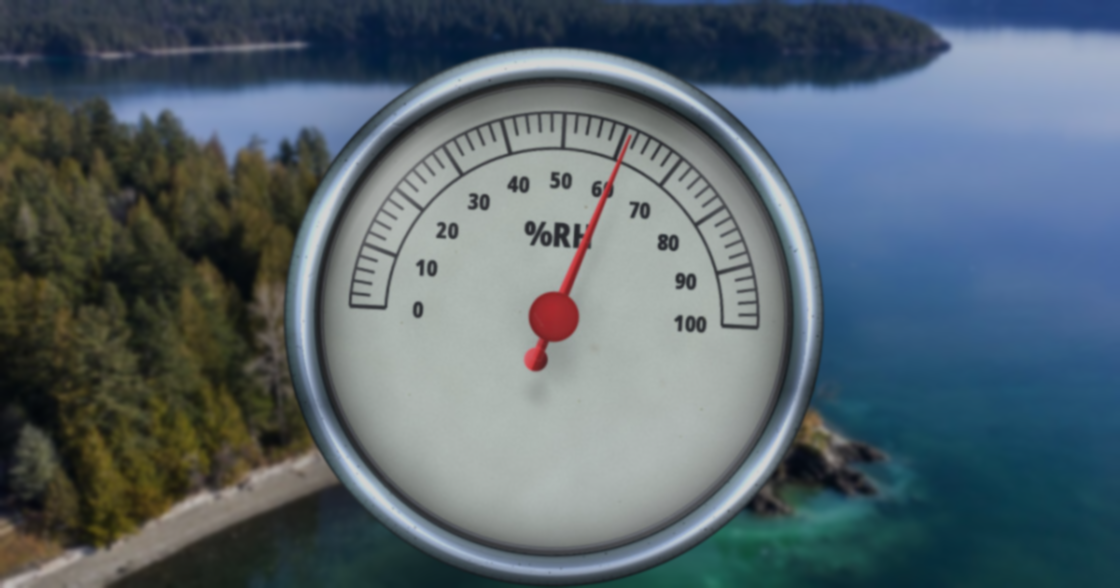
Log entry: 61 (%)
